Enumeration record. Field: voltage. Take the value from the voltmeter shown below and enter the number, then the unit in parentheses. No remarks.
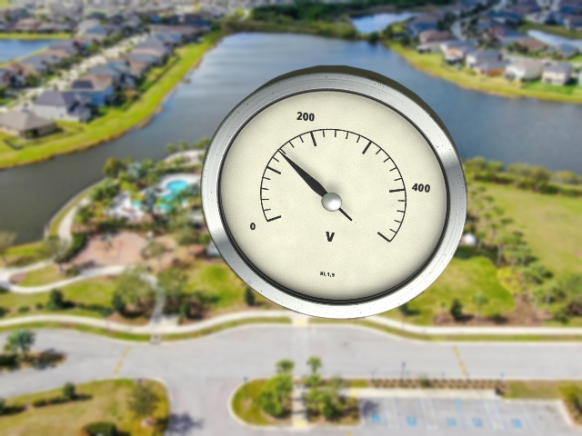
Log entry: 140 (V)
